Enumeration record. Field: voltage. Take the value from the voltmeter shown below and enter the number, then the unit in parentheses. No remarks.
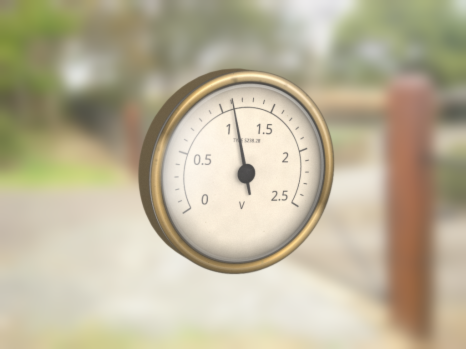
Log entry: 1.1 (V)
